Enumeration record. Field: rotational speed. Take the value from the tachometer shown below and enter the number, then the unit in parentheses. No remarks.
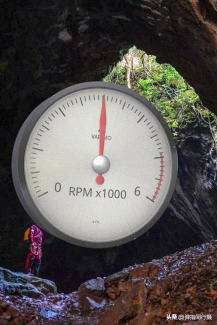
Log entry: 3000 (rpm)
